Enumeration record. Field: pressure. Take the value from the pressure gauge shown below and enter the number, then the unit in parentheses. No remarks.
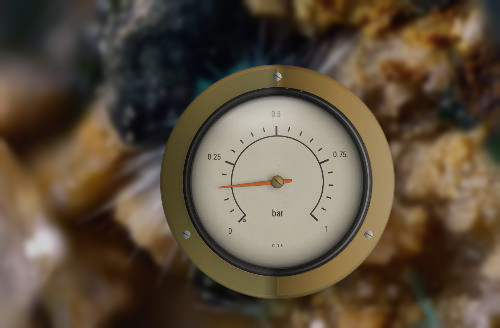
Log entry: 0.15 (bar)
